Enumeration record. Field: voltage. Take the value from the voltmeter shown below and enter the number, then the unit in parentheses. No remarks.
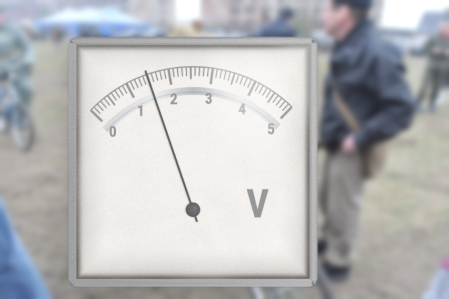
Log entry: 1.5 (V)
